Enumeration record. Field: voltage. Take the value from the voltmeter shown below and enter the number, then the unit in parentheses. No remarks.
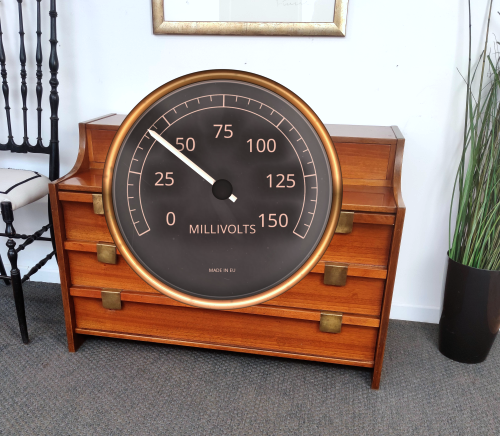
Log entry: 42.5 (mV)
